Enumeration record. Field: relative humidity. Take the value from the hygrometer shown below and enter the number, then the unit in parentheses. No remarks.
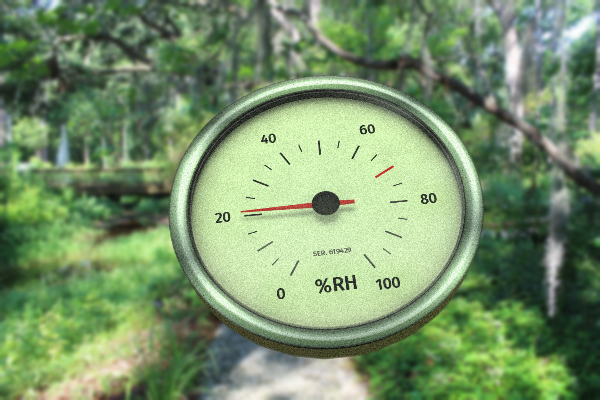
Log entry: 20 (%)
